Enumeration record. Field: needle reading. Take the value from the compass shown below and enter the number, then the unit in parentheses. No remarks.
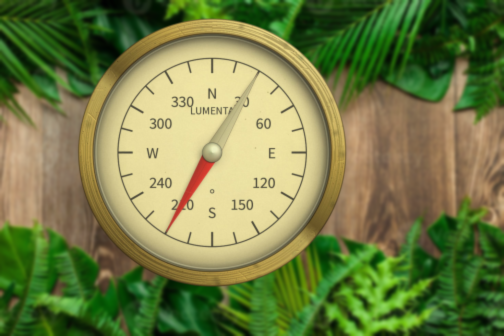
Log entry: 210 (°)
